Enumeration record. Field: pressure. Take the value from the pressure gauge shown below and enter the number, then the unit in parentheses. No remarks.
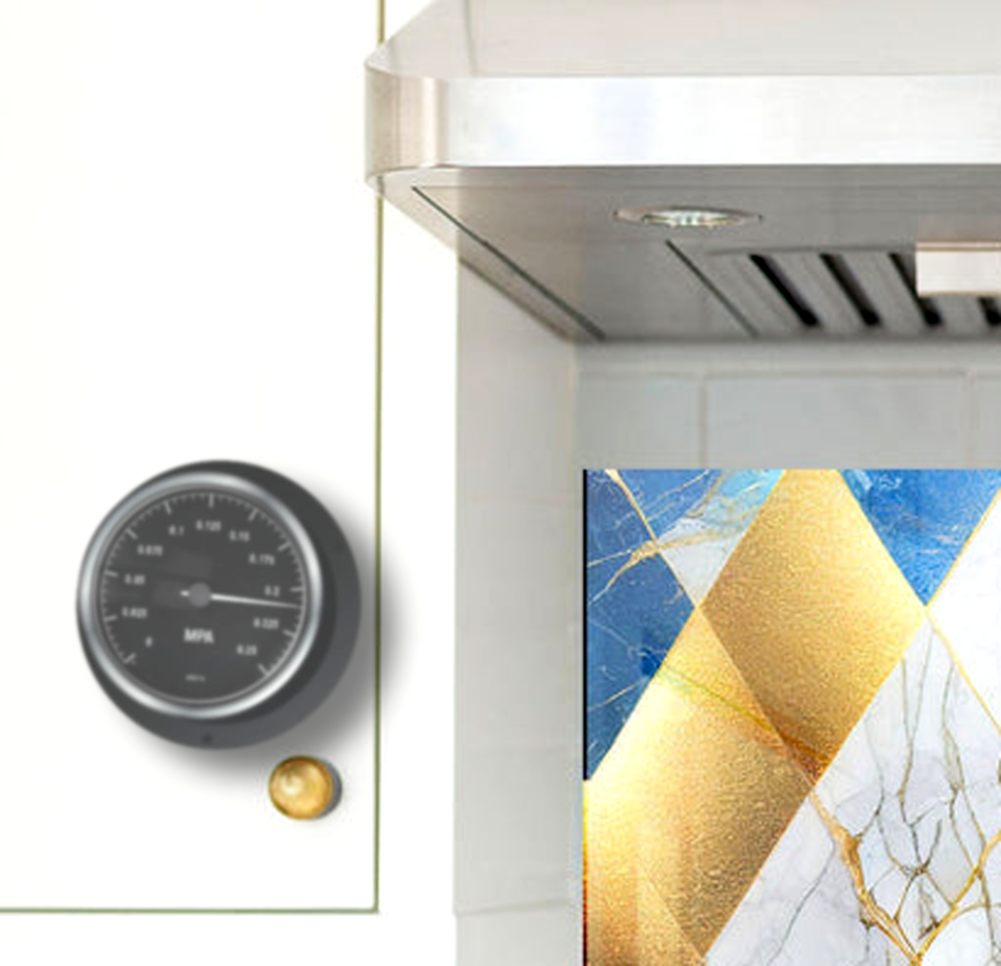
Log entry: 0.21 (MPa)
